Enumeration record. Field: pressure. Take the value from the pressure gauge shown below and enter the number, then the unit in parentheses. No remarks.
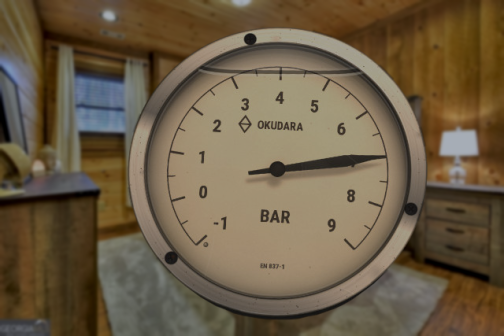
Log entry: 7 (bar)
